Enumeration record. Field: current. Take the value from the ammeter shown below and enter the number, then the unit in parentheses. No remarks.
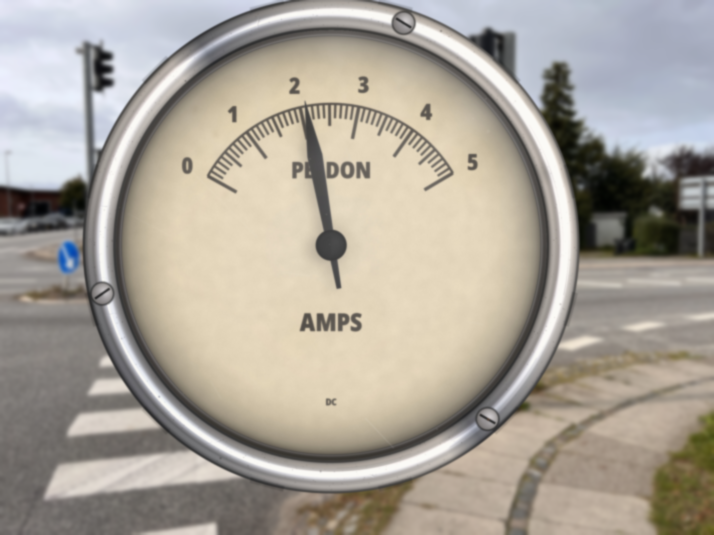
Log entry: 2.1 (A)
